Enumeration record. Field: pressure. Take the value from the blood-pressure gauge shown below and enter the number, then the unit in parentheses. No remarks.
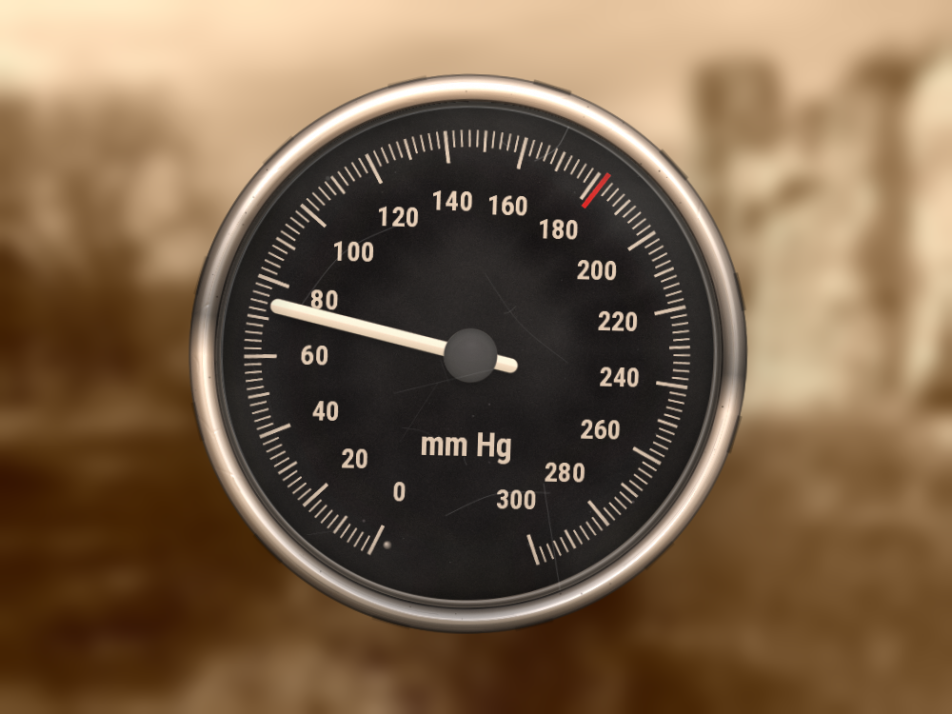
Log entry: 74 (mmHg)
